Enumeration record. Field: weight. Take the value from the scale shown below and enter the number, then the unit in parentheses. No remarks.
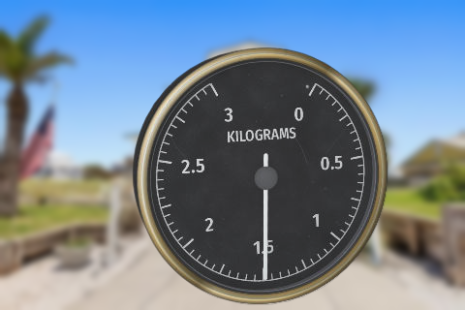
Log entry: 1.5 (kg)
